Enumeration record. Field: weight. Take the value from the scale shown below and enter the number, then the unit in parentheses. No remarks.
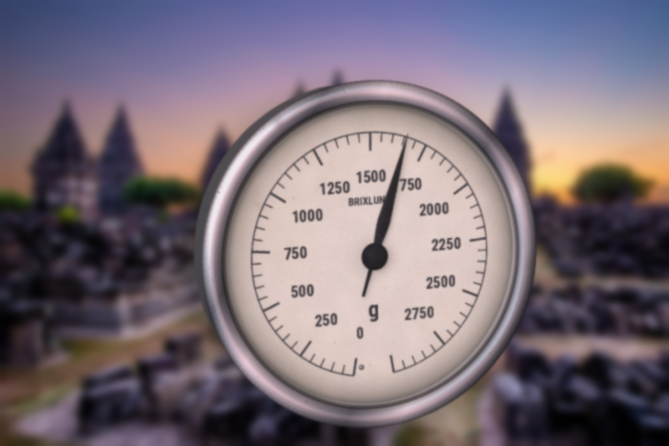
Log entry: 1650 (g)
